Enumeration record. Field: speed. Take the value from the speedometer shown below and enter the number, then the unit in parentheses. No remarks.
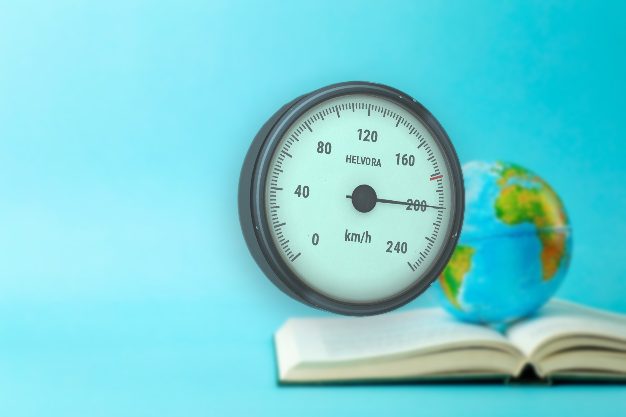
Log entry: 200 (km/h)
